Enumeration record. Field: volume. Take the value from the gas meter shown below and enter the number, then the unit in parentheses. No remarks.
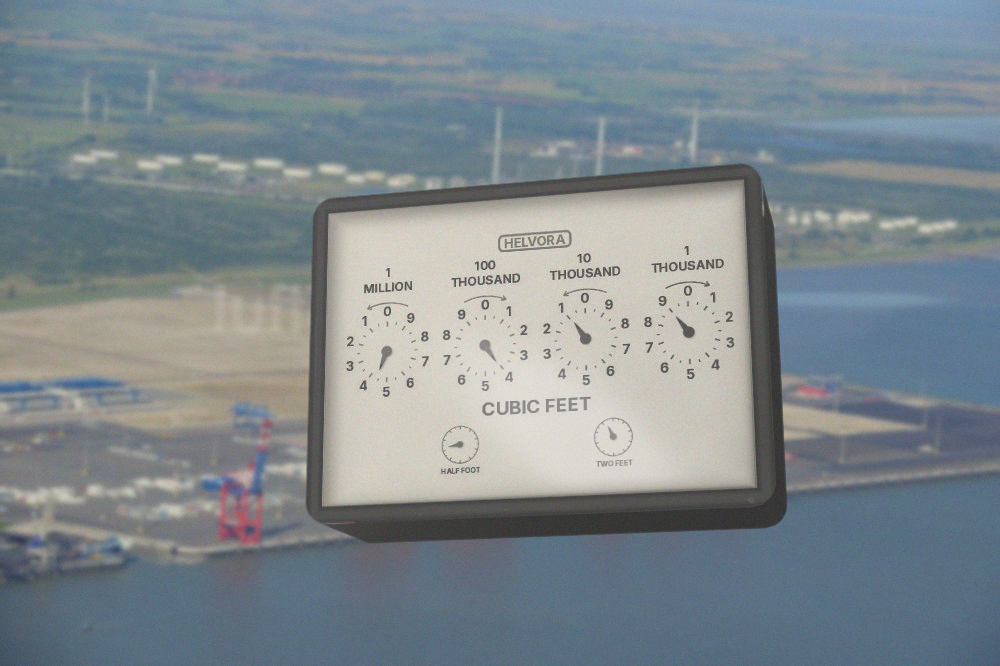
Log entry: 440900 (ft³)
